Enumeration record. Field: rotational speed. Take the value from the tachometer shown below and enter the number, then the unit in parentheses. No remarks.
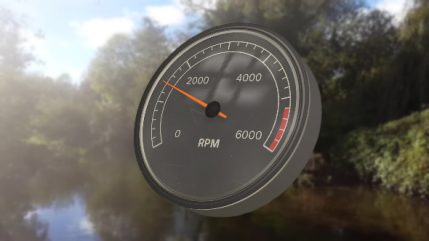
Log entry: 1400 (rpm)
